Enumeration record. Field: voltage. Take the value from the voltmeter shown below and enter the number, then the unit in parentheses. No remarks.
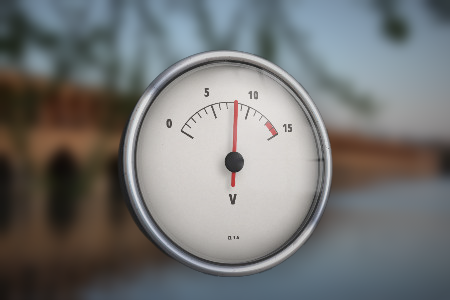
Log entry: 8 (V)
